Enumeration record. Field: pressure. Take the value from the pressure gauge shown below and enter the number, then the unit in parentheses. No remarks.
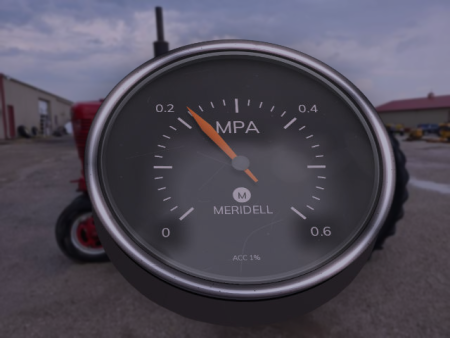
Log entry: 0.22 (MPa)
